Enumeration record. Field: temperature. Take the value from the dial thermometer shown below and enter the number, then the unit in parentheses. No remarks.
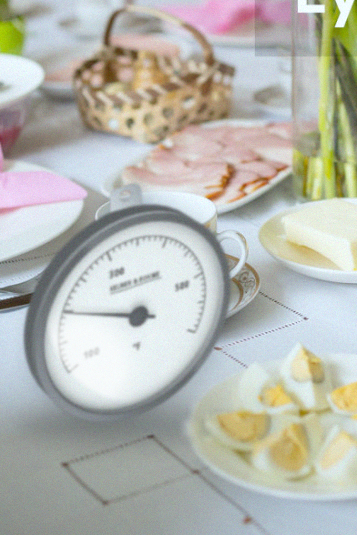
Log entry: 200 (°F)
